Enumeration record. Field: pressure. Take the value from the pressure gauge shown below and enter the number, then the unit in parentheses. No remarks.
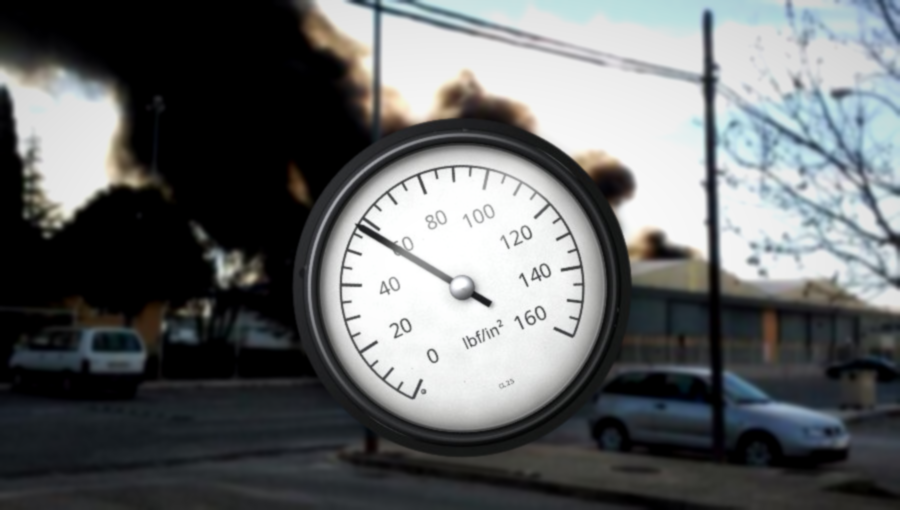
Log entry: 57.5 (psi)
